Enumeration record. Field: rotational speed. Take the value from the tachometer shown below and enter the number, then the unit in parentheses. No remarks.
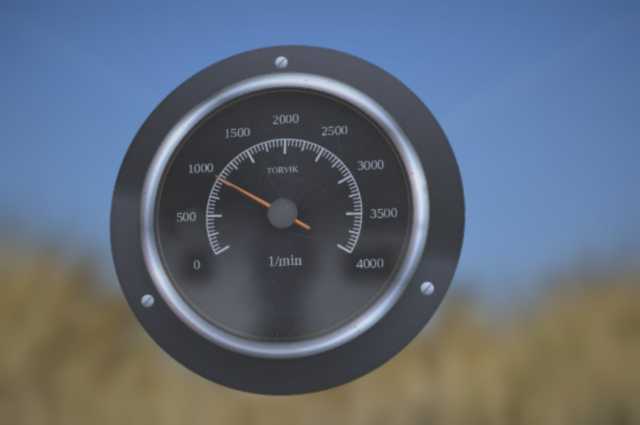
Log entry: 1000 (rpm)
